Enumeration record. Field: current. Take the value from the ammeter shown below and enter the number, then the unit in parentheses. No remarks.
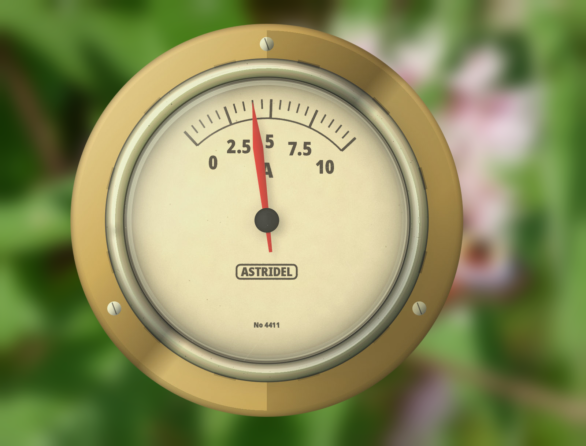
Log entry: 4 (A)
